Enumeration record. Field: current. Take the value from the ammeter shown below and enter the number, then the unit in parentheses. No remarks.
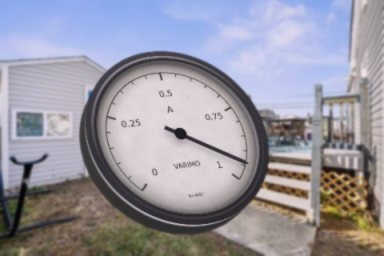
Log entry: 0.95 (A)
